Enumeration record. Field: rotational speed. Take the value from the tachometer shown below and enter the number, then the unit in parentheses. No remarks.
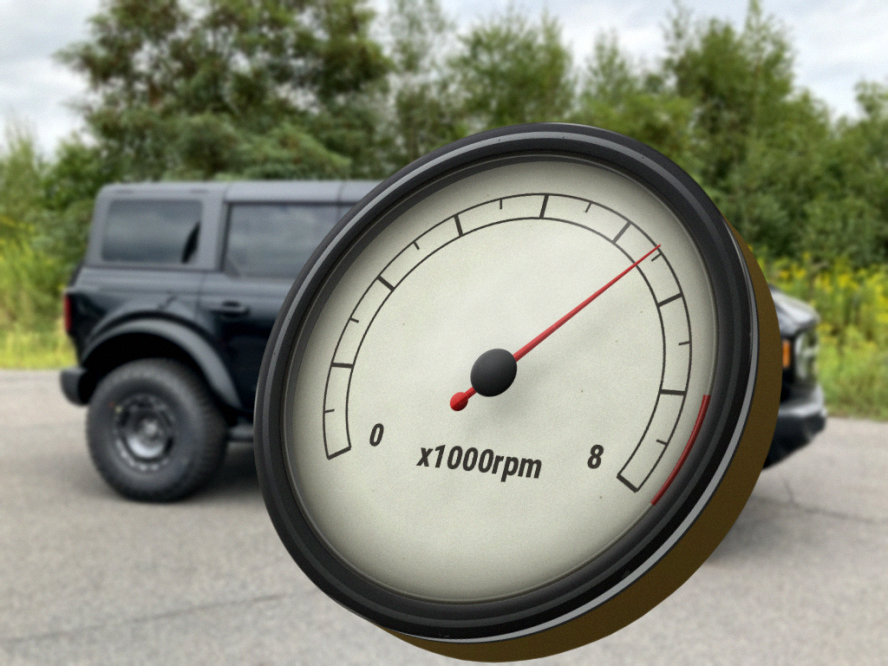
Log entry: 5500 (rpm)
